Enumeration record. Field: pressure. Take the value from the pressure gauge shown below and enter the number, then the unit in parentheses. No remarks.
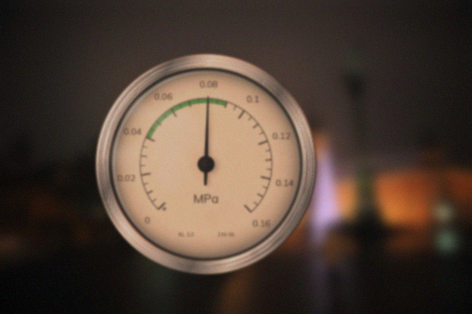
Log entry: 0.08 (MPa)
